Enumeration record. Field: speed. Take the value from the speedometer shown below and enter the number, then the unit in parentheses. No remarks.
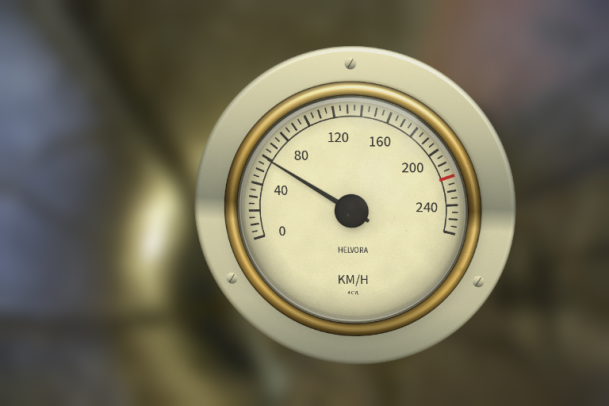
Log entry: 60 (km/h)
